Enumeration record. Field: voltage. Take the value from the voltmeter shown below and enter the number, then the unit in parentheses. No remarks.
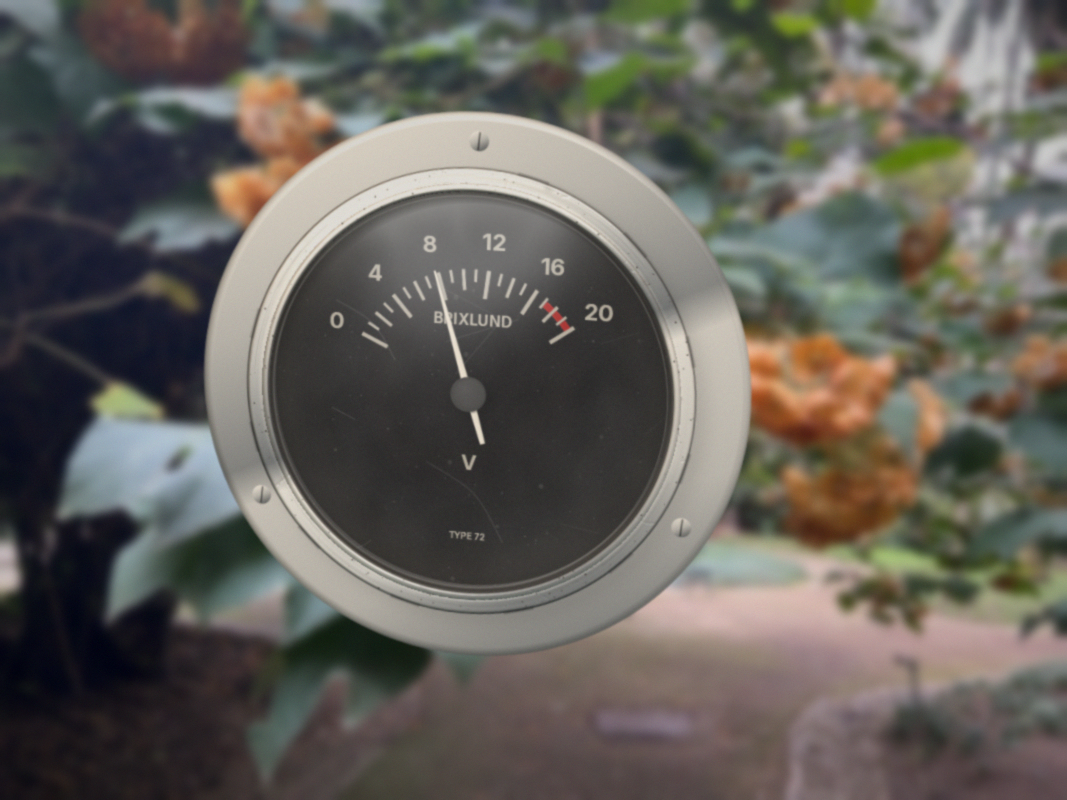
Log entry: 8 (V)
